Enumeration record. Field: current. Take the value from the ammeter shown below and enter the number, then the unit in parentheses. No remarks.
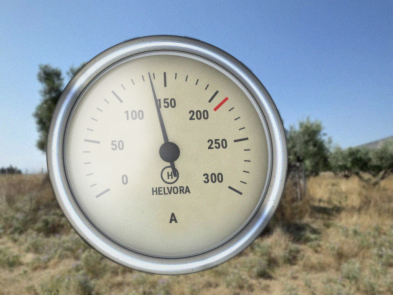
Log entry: 135 (A)
